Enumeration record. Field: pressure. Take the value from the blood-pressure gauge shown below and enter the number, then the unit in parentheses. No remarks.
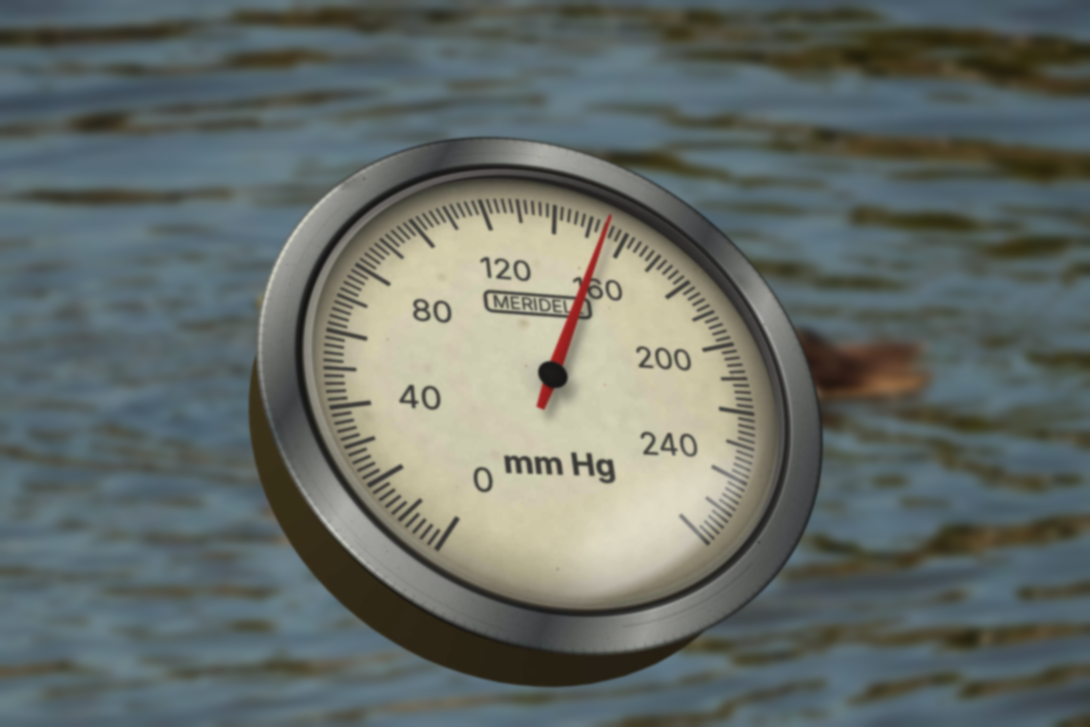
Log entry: 154 (mmHg)
